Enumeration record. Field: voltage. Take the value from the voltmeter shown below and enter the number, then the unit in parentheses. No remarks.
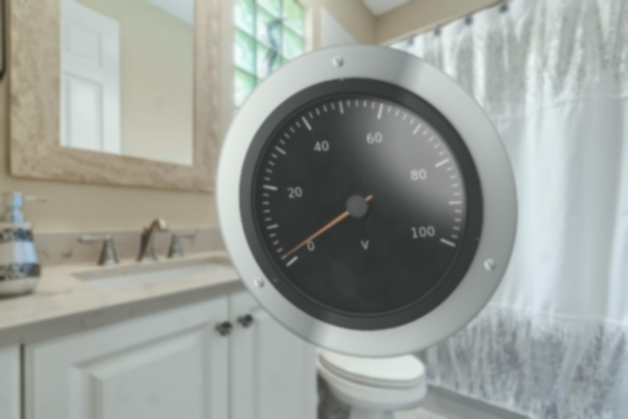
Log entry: 2 (V)
